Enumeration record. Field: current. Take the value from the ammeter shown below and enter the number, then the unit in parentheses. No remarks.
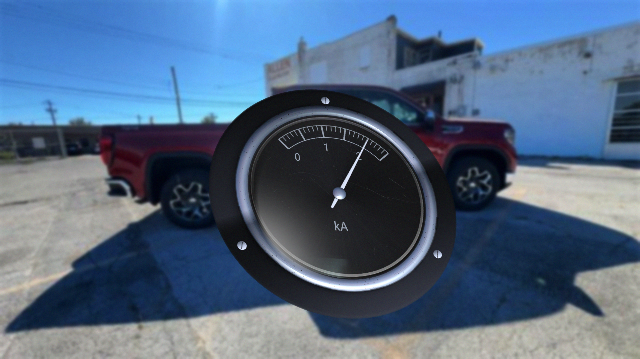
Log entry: 2 (kA)
